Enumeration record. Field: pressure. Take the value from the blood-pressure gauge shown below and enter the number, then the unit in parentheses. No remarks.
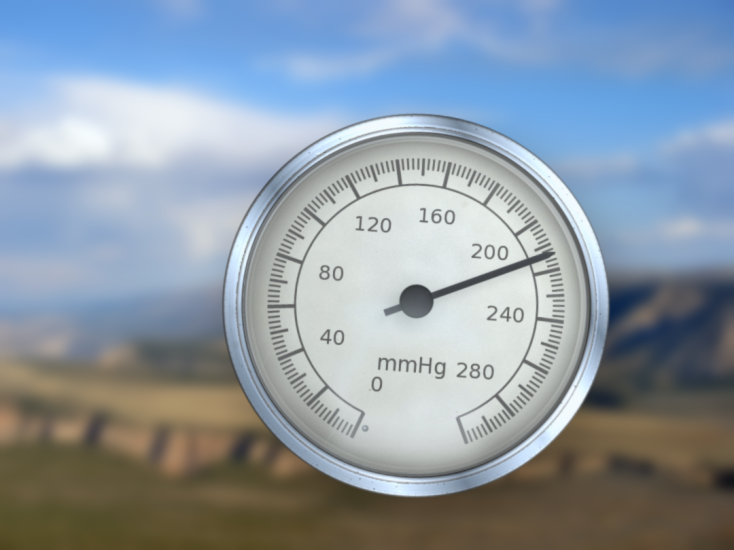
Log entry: 214 (mmHg)
